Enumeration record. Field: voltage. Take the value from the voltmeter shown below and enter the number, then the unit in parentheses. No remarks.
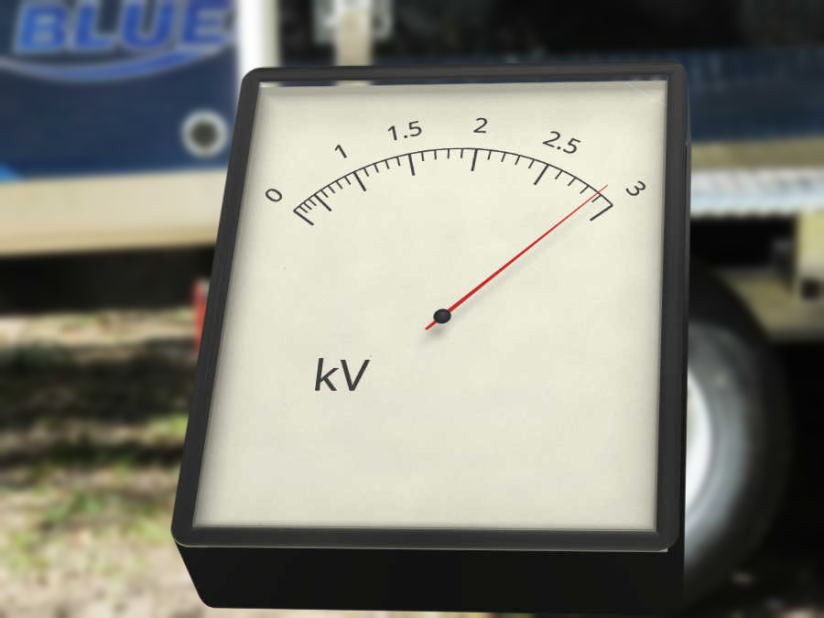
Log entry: 2.9 (kV)
